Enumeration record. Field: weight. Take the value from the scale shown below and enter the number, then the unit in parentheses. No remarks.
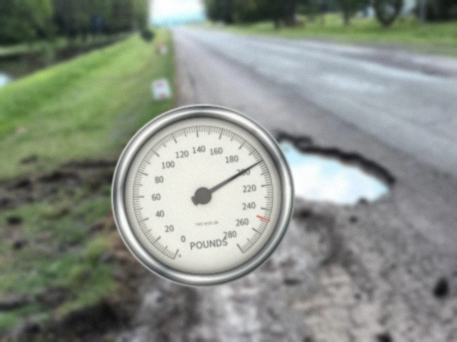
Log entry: 200 (lb)
